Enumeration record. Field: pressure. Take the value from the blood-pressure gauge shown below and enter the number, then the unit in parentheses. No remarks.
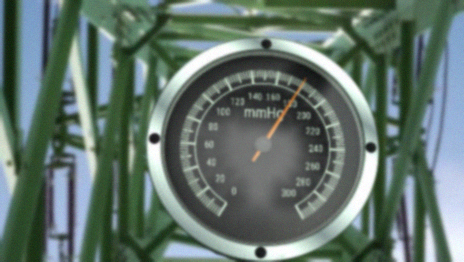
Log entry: 180 (mmHg)
